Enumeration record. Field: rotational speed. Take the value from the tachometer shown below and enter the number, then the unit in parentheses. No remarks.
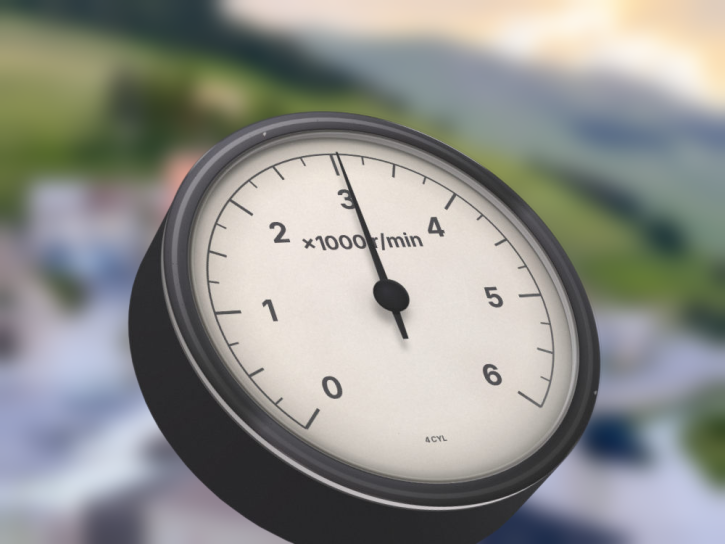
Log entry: 3000 (rpm)
